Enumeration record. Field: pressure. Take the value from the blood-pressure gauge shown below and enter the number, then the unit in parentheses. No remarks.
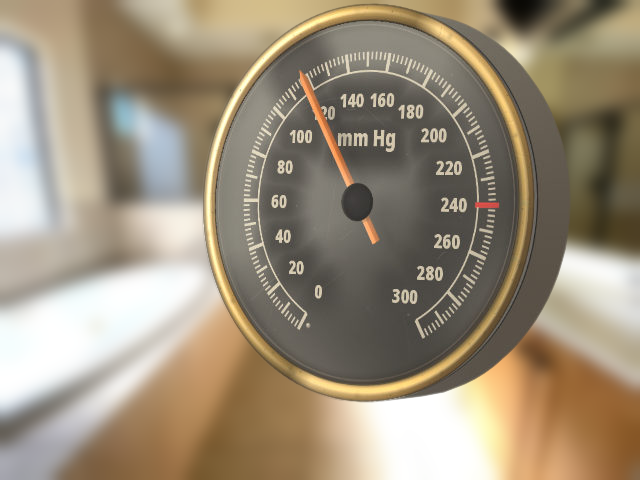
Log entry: 120 (mmHg)
